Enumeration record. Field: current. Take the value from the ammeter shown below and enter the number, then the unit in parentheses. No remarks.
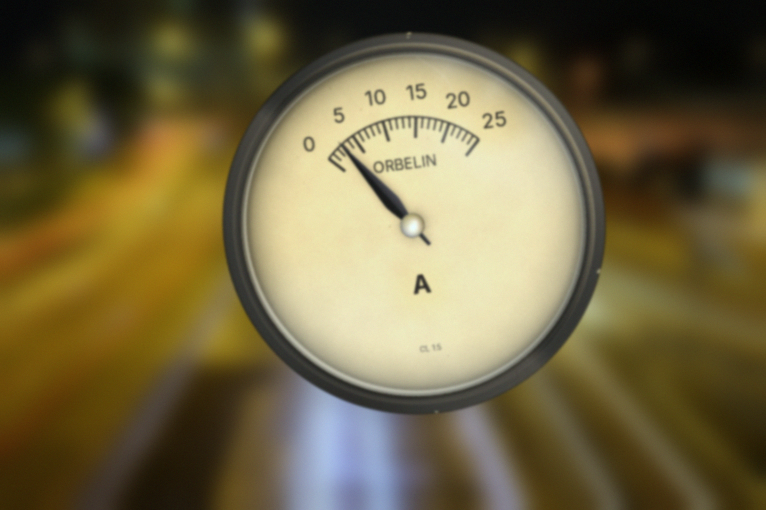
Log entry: 3 (A)
